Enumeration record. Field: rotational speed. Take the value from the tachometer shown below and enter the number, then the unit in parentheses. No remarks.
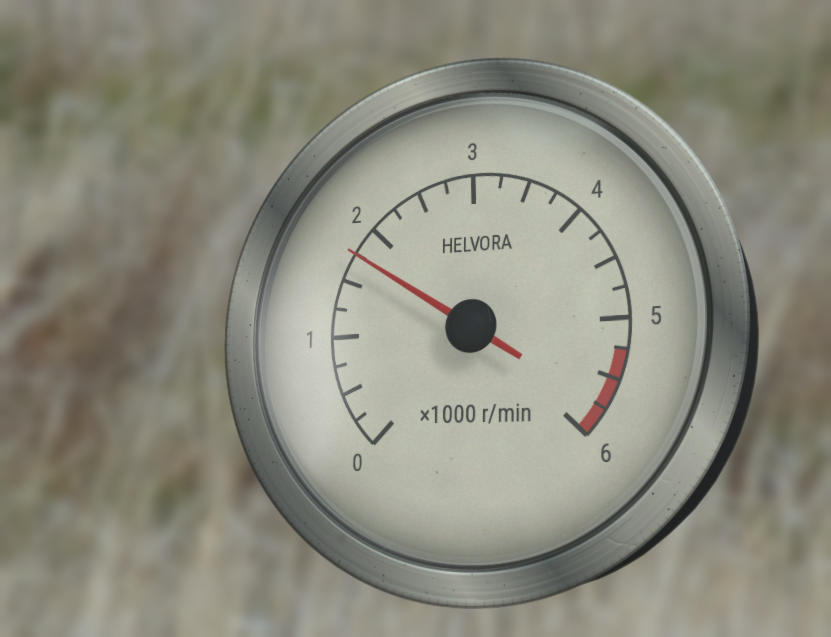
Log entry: 1750 (rpm)
